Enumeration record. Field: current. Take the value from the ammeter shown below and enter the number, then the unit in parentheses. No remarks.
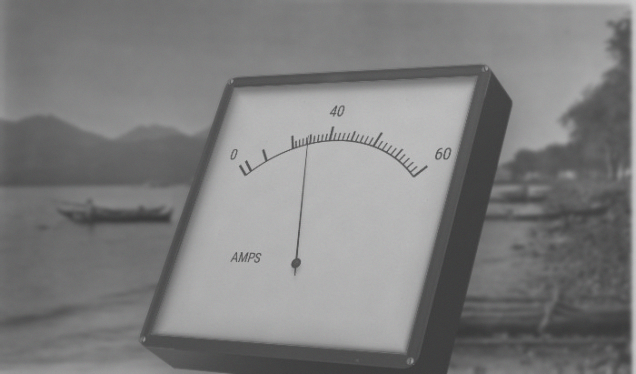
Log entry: 35 (A)
